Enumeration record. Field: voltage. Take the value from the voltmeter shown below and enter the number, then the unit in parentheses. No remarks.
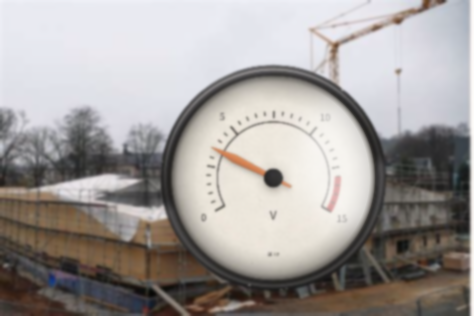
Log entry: 3.5 (V)
